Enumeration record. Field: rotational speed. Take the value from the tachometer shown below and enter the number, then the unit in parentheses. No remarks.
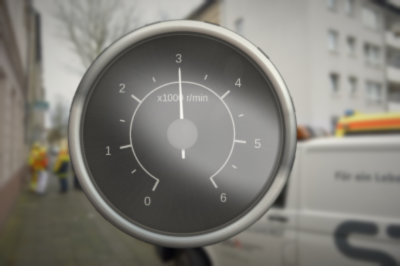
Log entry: 3000 (rpm)
